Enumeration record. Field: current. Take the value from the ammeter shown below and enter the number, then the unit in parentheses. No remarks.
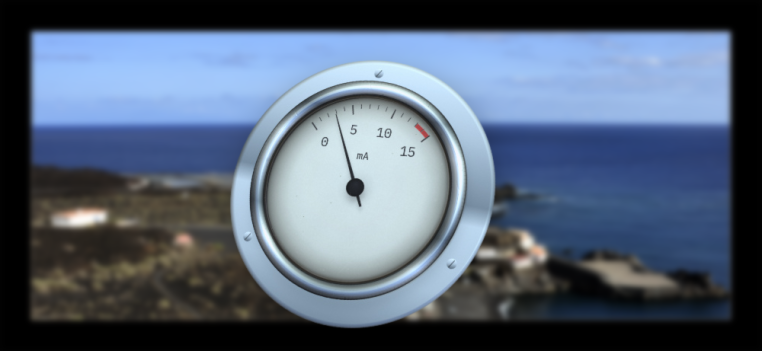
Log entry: 3 (mA)
